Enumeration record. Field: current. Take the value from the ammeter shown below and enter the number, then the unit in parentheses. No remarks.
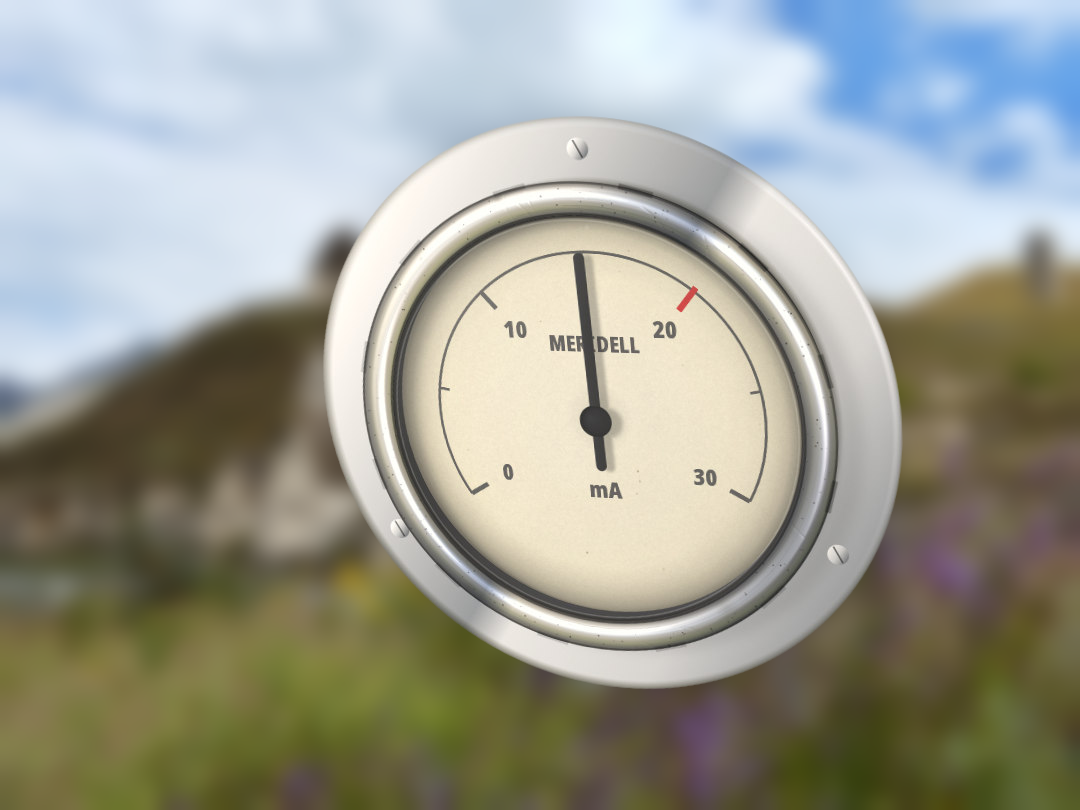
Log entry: 15 (mA)
